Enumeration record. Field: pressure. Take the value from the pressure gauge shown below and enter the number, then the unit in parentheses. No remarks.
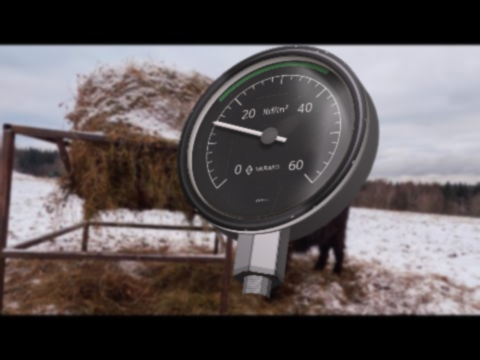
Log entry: 14 (psi)
